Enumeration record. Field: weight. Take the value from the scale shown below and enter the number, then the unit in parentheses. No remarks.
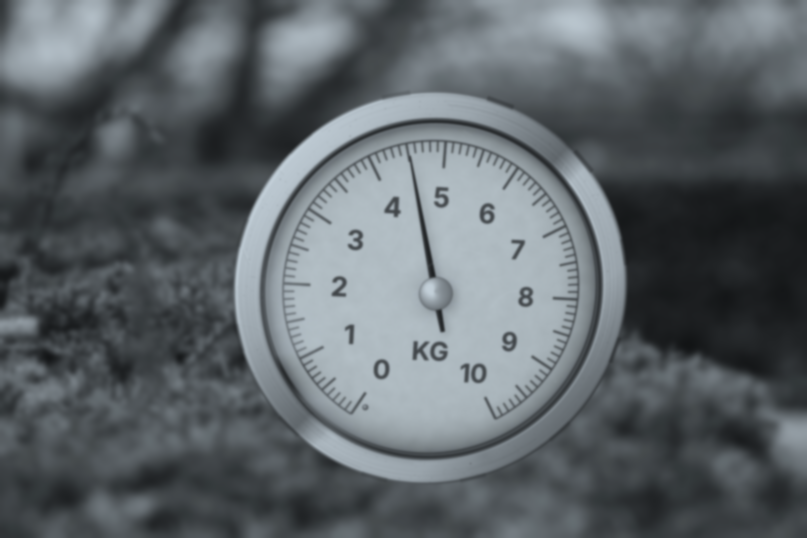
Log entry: 4.5 (kg)
